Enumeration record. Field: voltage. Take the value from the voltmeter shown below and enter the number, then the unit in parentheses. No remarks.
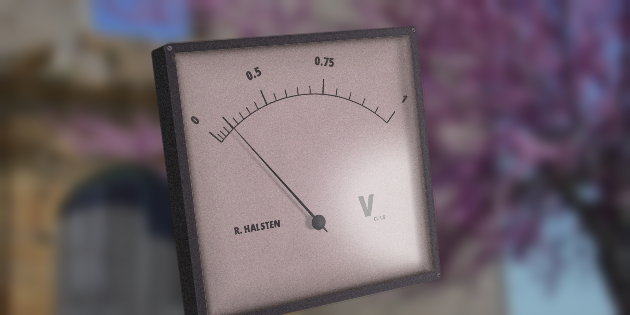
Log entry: 0.25 (V)
